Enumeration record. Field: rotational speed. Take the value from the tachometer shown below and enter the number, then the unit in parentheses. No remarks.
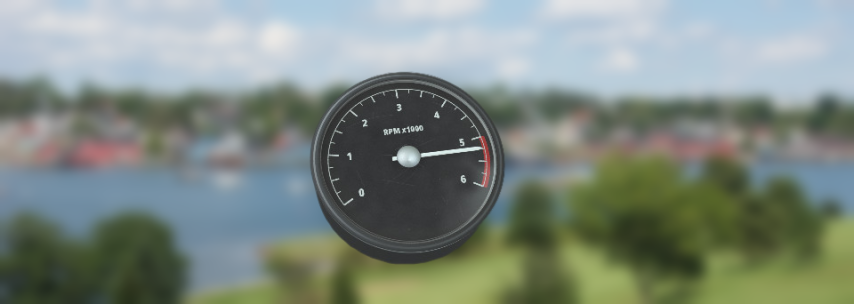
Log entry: 5250 (rpm)
